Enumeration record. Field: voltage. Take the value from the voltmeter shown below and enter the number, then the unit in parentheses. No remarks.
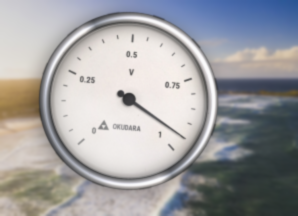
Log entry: 0.95 (V)
